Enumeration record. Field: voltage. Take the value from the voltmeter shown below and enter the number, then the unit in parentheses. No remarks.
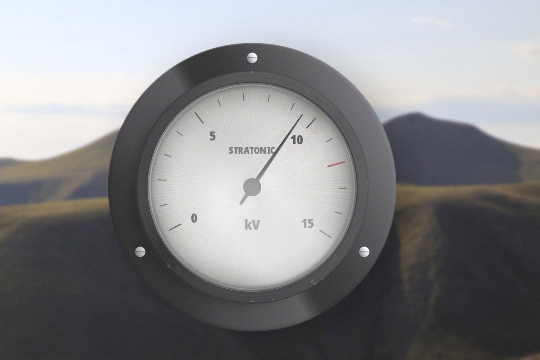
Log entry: 9.5 (kV)
